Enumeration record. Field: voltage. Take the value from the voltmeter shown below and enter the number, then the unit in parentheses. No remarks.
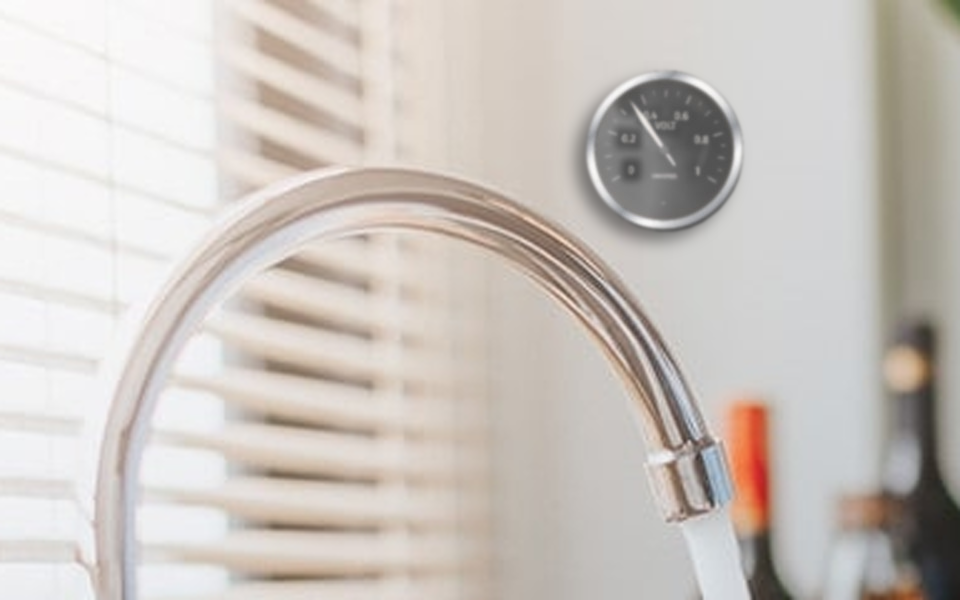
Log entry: 0.35 (V)
